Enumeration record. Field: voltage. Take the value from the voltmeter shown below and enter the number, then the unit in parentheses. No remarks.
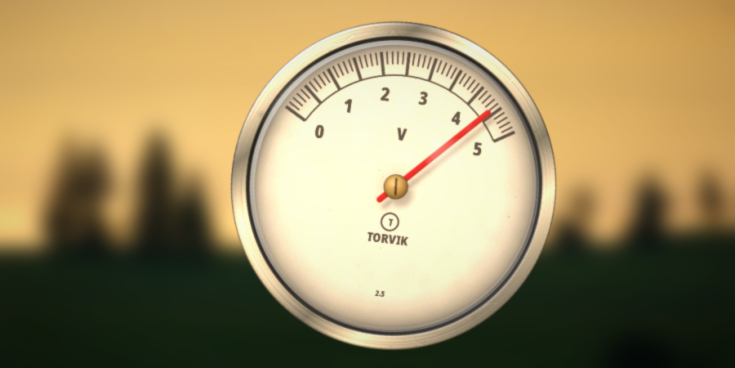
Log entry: 4.4 (V)
